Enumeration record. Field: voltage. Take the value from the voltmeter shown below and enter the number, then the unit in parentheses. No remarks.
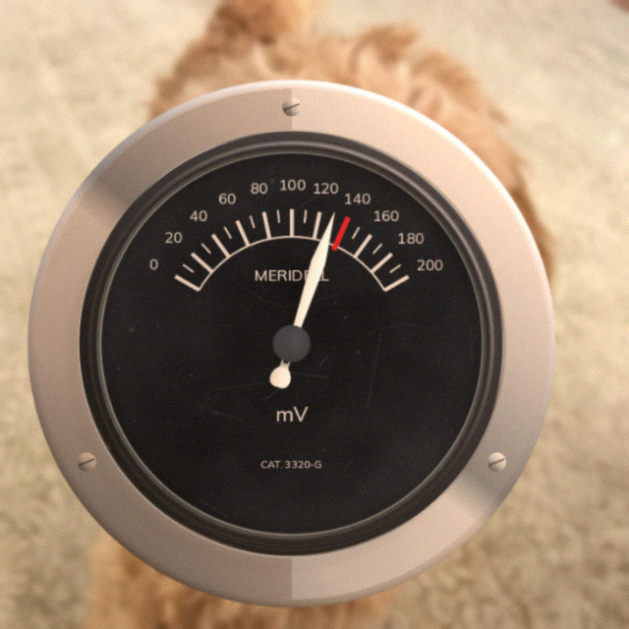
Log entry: 130 (mV)
